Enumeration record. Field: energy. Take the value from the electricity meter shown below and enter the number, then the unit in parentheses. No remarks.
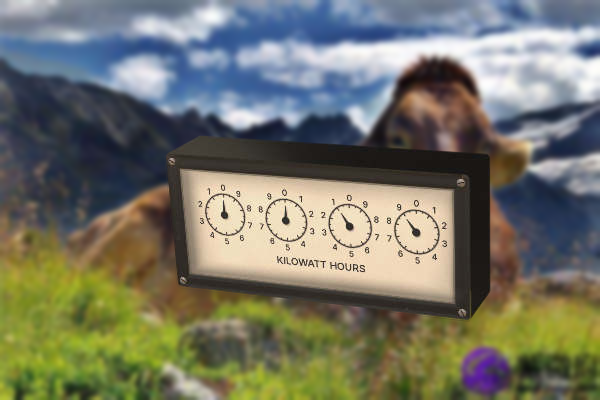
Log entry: 9 (kWh)
